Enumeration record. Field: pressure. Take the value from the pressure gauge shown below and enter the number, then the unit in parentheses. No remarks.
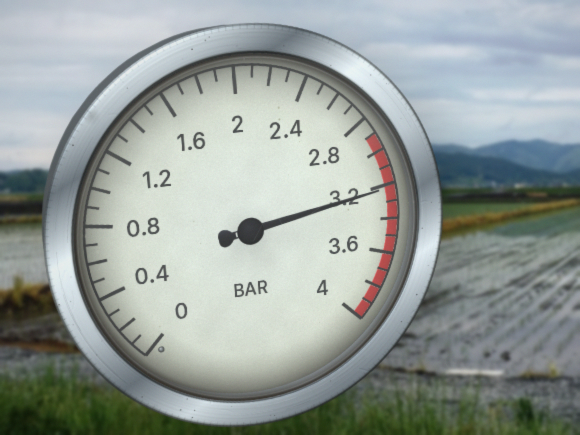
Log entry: 3.2 (bar)
